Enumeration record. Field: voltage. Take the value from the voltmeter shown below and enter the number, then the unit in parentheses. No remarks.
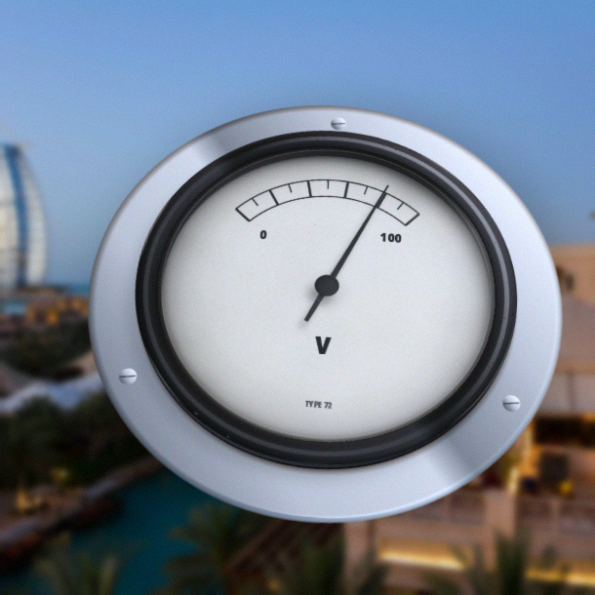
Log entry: 80 (V)
